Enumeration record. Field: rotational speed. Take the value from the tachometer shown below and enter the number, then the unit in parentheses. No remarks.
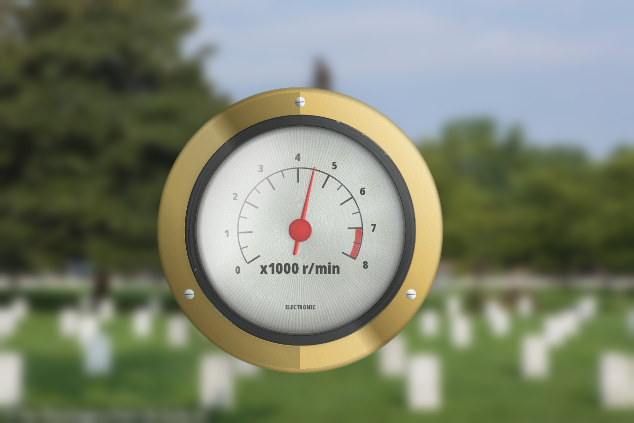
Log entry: 4500 (rpm)
